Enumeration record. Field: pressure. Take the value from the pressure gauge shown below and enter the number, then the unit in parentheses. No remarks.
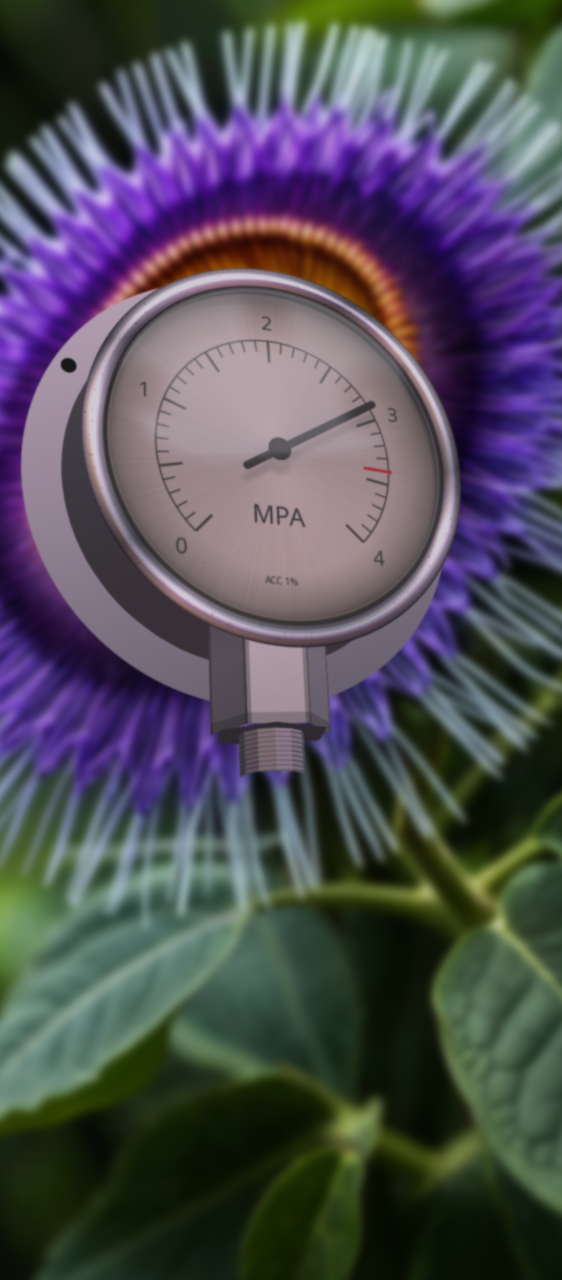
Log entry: 2.9 (MPa)
